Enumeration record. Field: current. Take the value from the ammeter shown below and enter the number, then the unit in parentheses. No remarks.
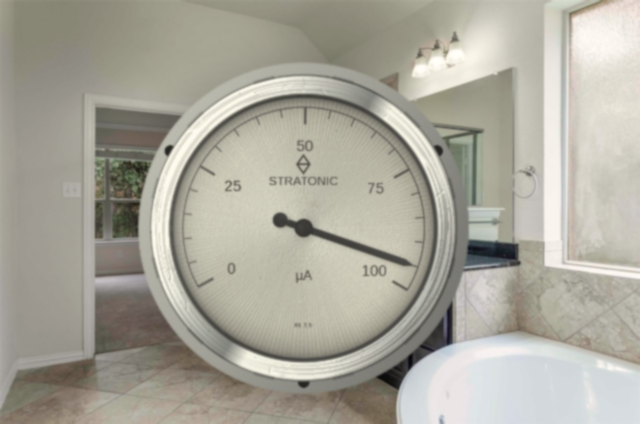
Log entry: 95 (µA)
